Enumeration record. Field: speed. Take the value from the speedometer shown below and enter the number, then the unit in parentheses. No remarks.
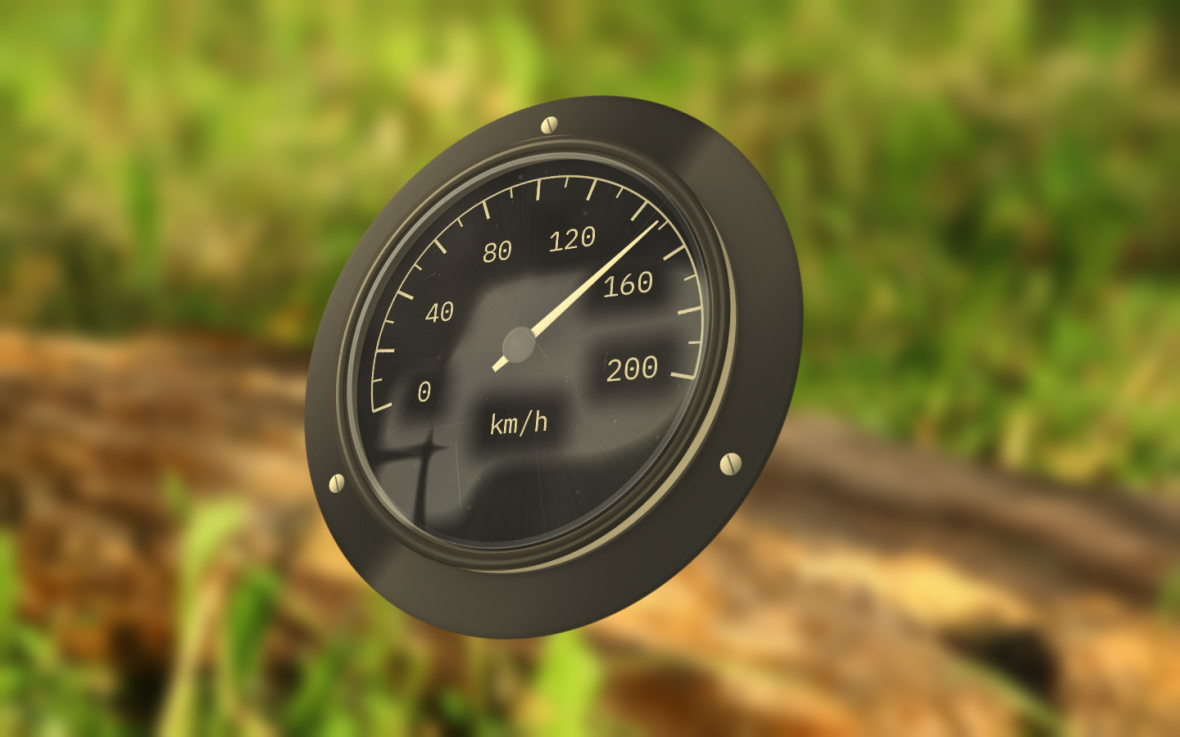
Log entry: 150 (km/h)
